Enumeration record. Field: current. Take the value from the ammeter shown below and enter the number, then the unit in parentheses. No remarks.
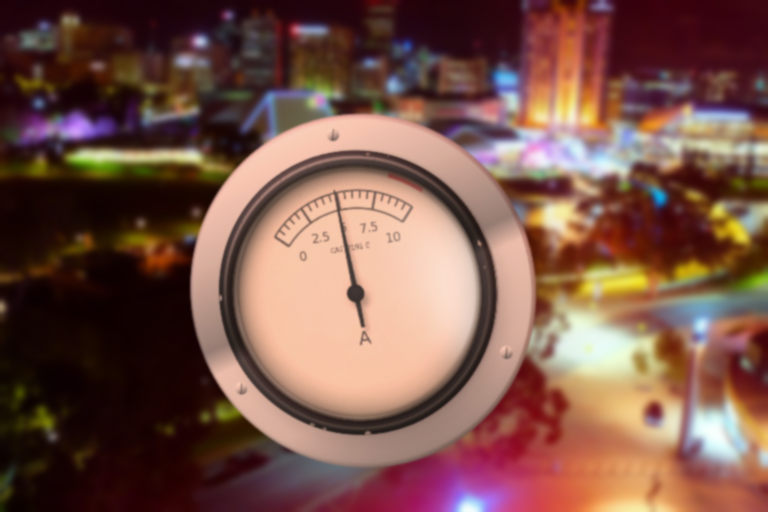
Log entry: 5 (A)
